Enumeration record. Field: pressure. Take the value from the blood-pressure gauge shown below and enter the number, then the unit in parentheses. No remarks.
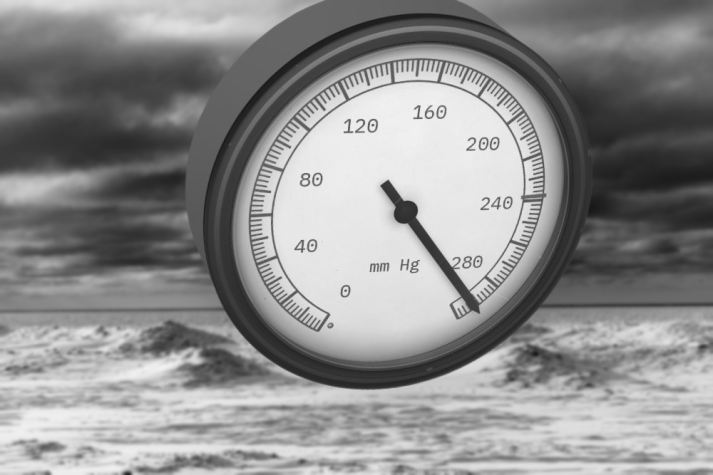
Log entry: 292 (mmHg)
